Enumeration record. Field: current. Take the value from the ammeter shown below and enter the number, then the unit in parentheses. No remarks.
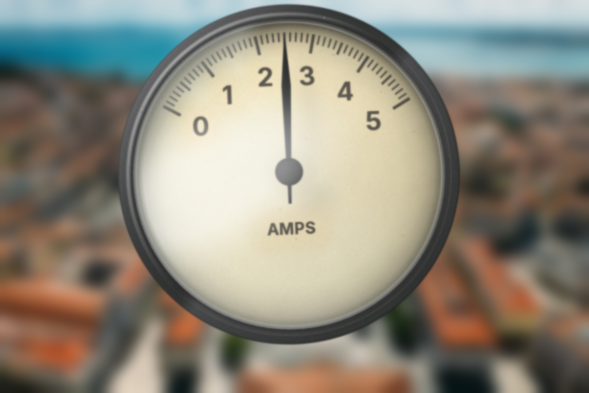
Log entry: 2.5 (A)
